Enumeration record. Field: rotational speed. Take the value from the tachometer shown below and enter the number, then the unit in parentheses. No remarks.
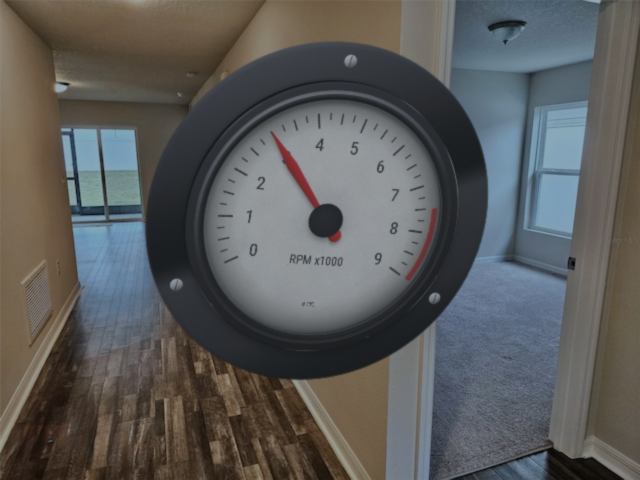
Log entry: 3000 (rpm)
